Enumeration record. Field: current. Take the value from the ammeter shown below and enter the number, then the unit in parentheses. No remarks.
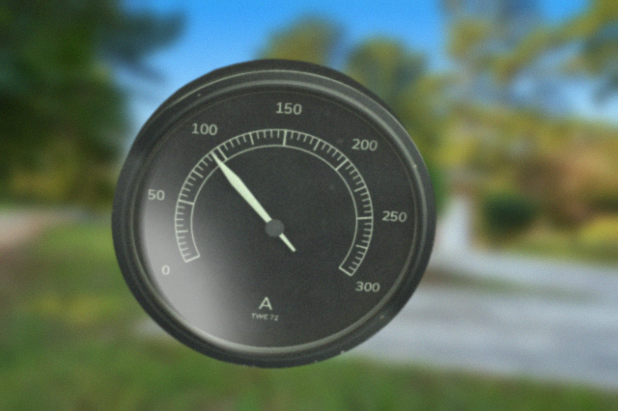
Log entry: 95 (A)
